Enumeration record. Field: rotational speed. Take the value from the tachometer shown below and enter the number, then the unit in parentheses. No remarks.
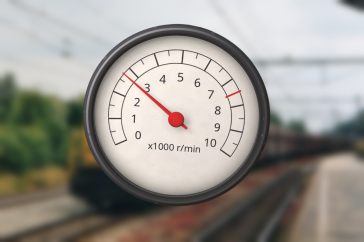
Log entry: 2750 (rpm)
